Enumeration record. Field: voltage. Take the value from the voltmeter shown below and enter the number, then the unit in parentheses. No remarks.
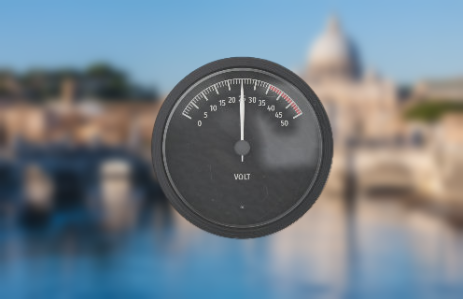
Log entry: 25 (V)
